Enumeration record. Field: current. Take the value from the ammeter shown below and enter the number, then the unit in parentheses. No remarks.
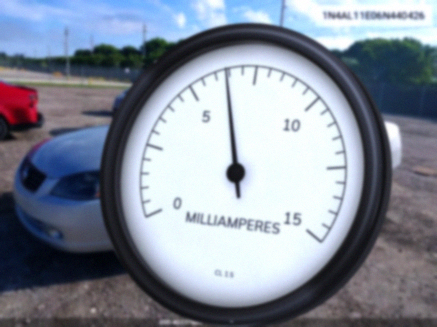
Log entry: 6.5 (mA)
